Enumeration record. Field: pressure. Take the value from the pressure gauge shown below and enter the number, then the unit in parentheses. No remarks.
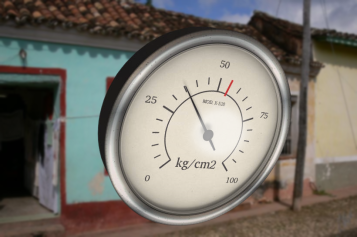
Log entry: 35 (kg/cm²)
